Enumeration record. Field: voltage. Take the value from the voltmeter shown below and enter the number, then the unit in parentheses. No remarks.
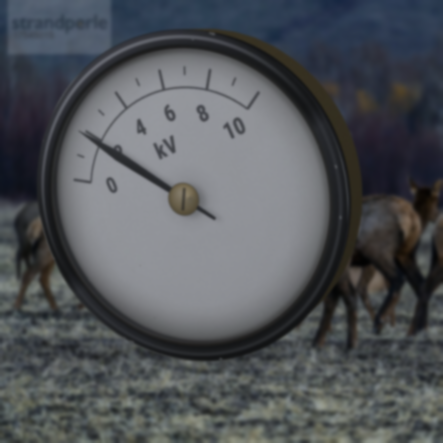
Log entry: 2 (kV)
